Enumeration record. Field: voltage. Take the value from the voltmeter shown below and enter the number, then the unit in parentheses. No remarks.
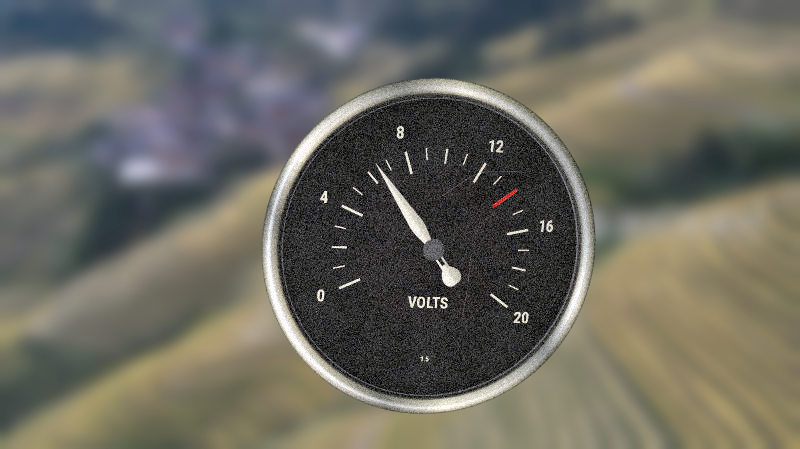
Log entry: 6.5 (V)
